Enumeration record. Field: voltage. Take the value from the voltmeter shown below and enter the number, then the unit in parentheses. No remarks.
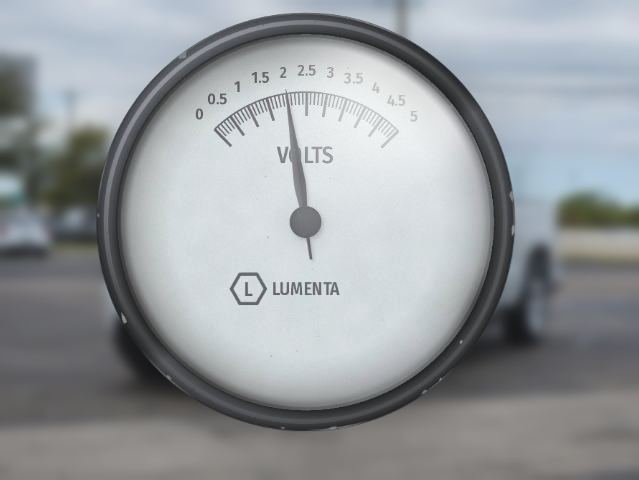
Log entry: 2 (V)
